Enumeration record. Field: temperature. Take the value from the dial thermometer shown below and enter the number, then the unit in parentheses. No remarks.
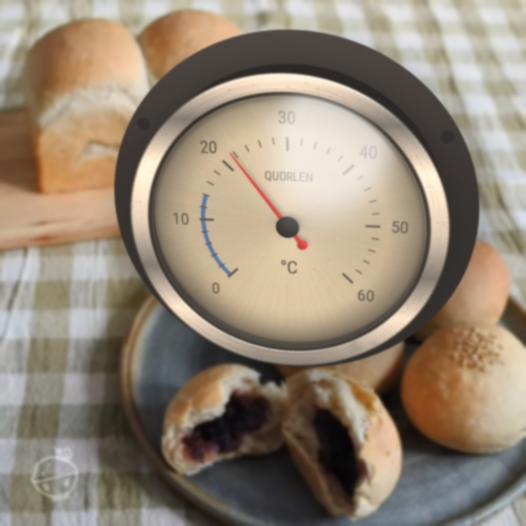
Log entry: 22 (°C)
